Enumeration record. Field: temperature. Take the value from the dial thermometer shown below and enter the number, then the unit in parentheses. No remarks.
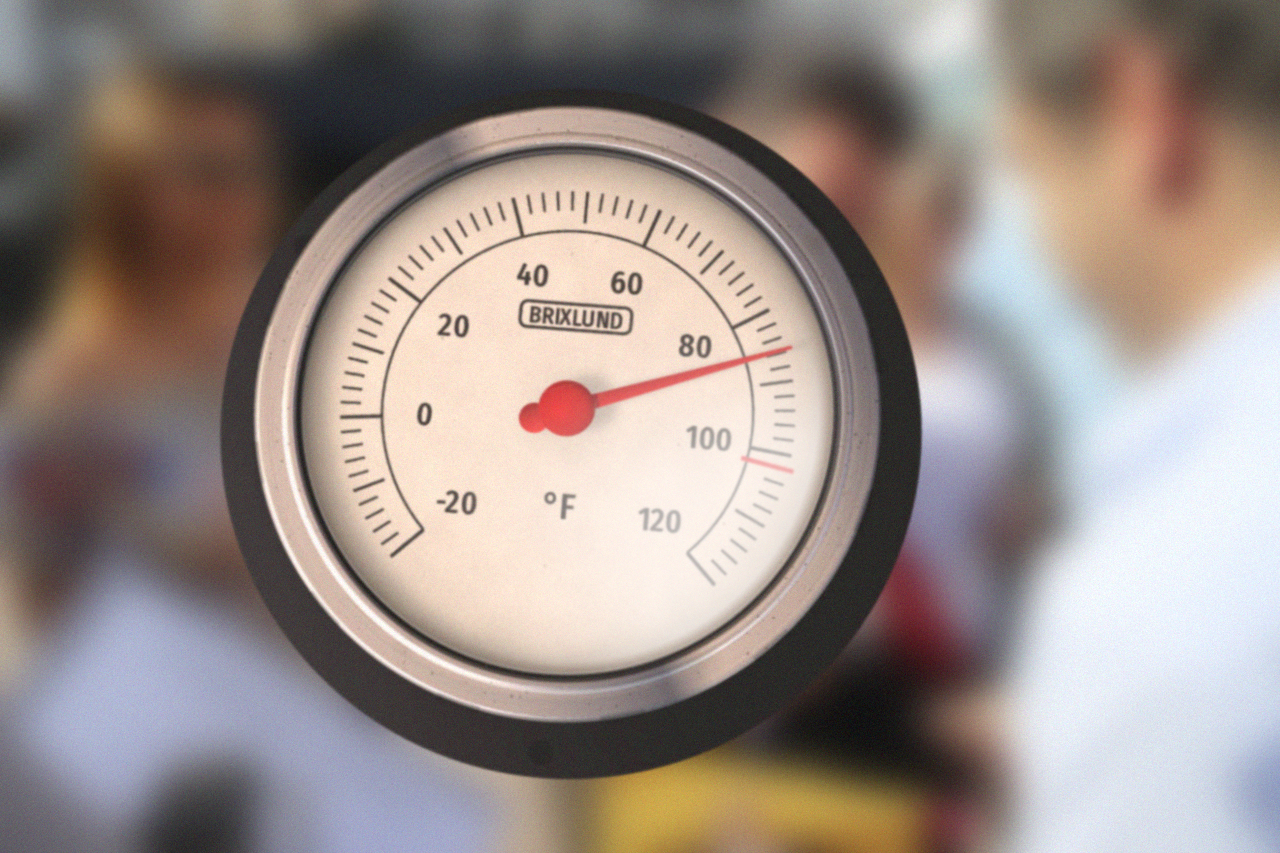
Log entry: 86 (°F)
